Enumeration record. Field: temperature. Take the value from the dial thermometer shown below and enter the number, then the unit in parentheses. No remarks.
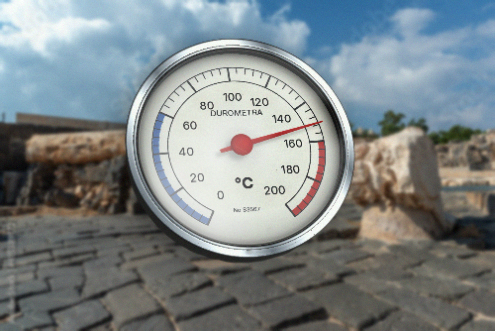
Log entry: 152 (°C)
